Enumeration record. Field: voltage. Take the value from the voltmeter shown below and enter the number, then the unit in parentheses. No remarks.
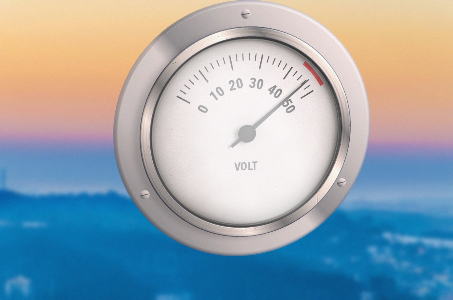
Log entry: 46 (V)
